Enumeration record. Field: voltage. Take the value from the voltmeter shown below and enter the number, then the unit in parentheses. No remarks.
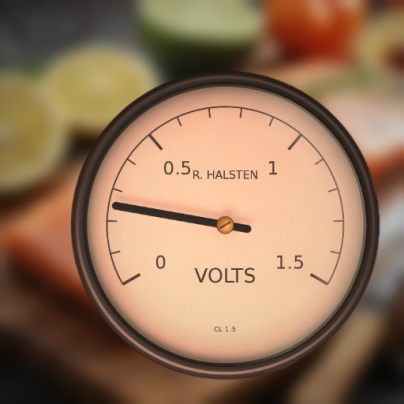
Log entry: 0.25 (V)
